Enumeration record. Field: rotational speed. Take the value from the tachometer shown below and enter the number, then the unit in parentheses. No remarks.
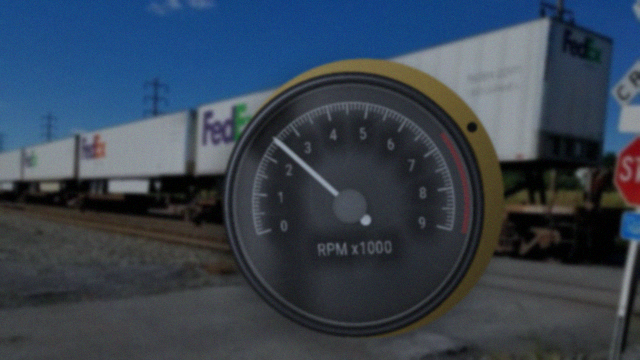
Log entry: 2500 (rpm)
